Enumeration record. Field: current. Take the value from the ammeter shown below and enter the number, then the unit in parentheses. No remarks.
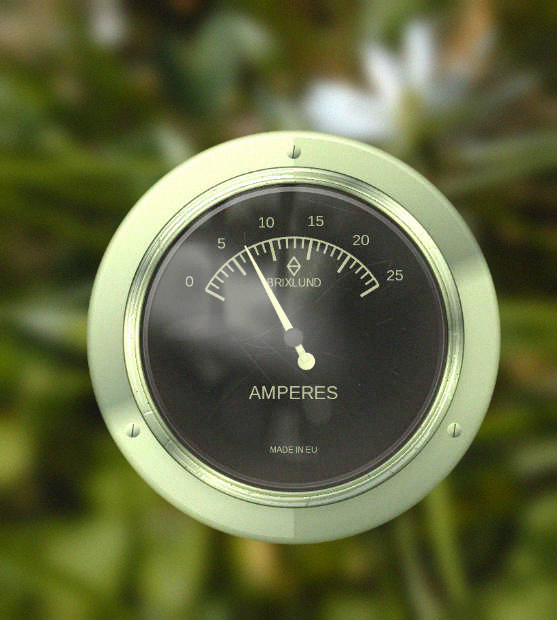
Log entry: 7 (A)
